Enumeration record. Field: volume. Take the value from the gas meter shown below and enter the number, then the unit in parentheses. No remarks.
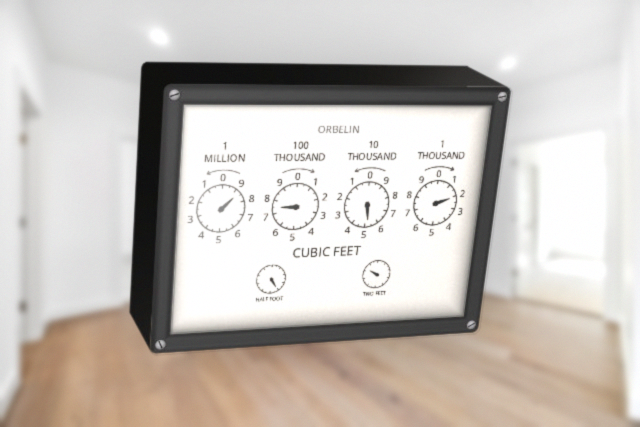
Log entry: 875200 (ft³)
